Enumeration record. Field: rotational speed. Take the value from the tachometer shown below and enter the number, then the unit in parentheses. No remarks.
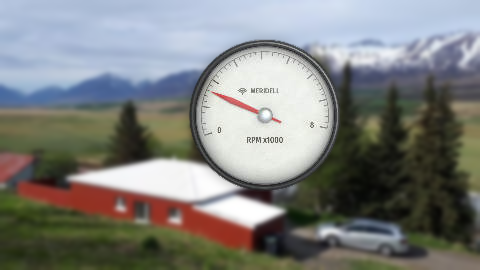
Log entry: 1600 (rpm)
